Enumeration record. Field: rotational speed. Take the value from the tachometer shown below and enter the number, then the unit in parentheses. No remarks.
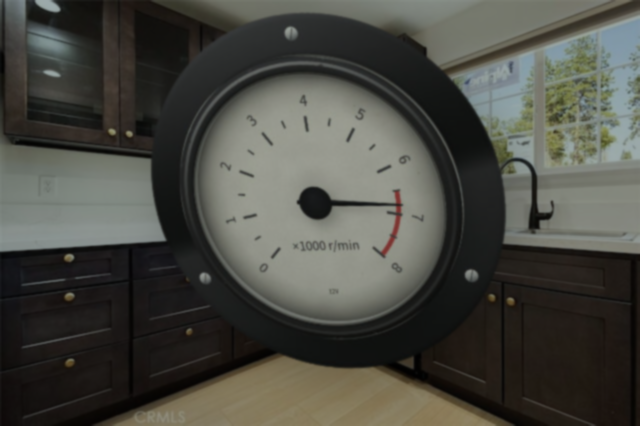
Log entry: 6750 (rpm)
